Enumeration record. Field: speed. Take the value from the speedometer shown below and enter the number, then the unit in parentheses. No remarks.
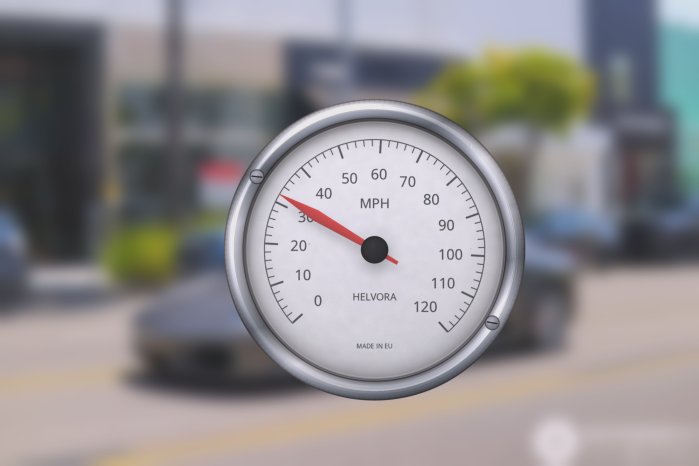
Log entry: 32 (mph)
